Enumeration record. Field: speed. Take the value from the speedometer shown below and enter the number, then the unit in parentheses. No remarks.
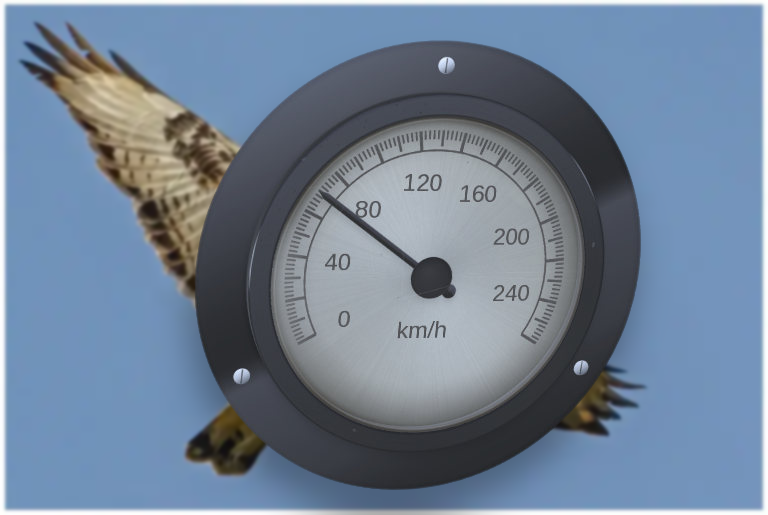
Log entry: 70 (km/h)
